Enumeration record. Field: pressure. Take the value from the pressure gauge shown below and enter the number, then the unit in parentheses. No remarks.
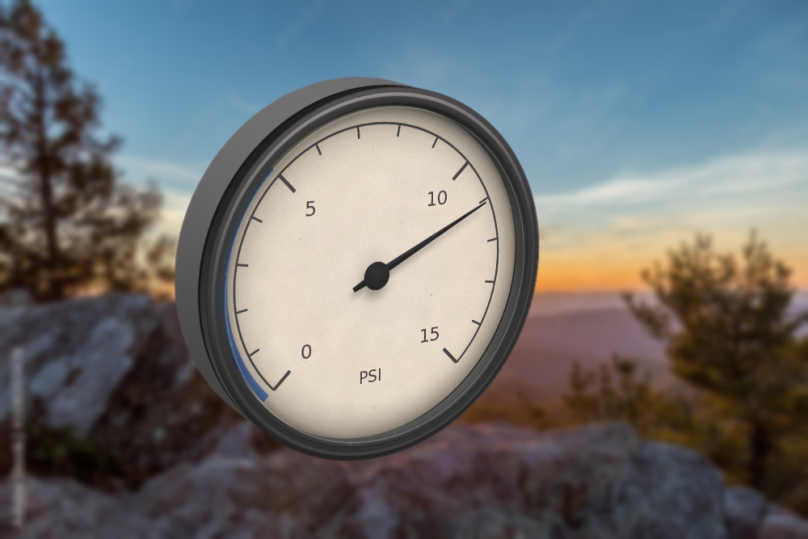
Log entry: 11 (psi)
